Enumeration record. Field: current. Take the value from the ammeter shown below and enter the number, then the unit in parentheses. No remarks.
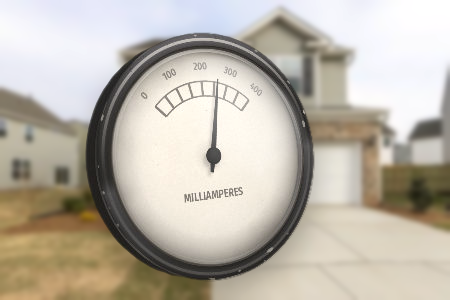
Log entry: 250 (mA)
